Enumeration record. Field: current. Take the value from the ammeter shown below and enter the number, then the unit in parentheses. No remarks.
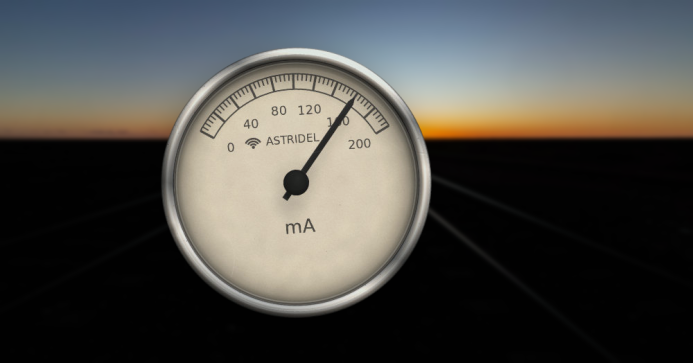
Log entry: 160 (mA)
